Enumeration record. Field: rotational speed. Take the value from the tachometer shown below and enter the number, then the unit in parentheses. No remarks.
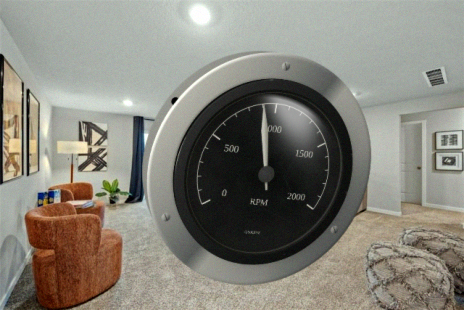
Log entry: 900 (rpm)
